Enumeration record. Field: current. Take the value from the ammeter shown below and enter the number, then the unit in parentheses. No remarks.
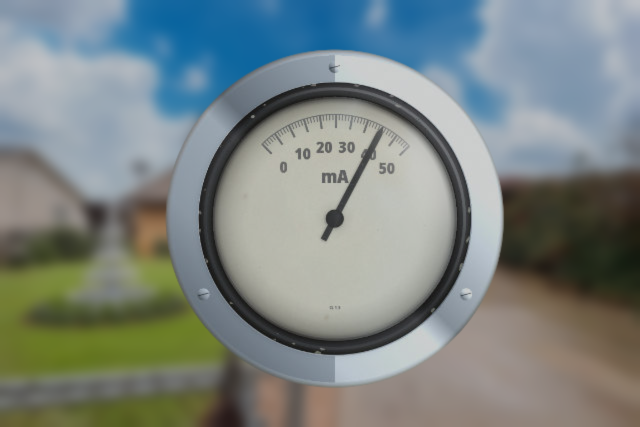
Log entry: 40 (mA)
